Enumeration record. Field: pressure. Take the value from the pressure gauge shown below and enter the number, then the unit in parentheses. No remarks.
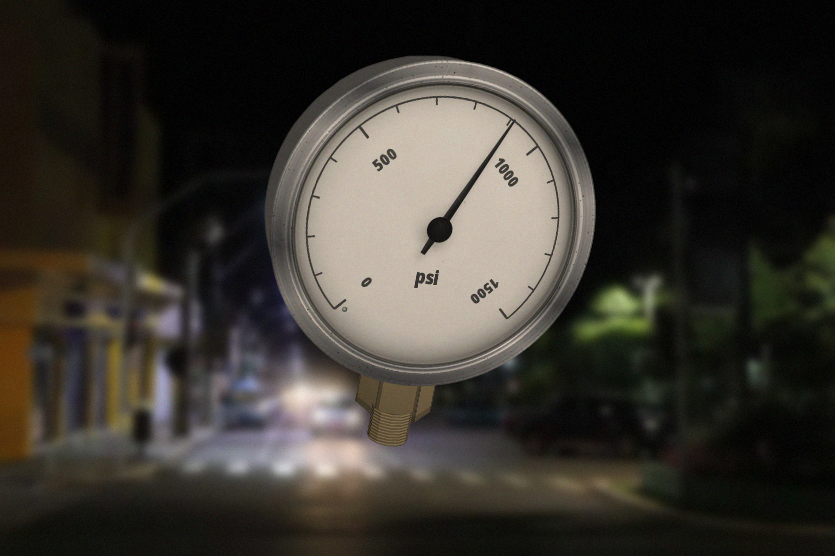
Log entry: 900 (psi)
